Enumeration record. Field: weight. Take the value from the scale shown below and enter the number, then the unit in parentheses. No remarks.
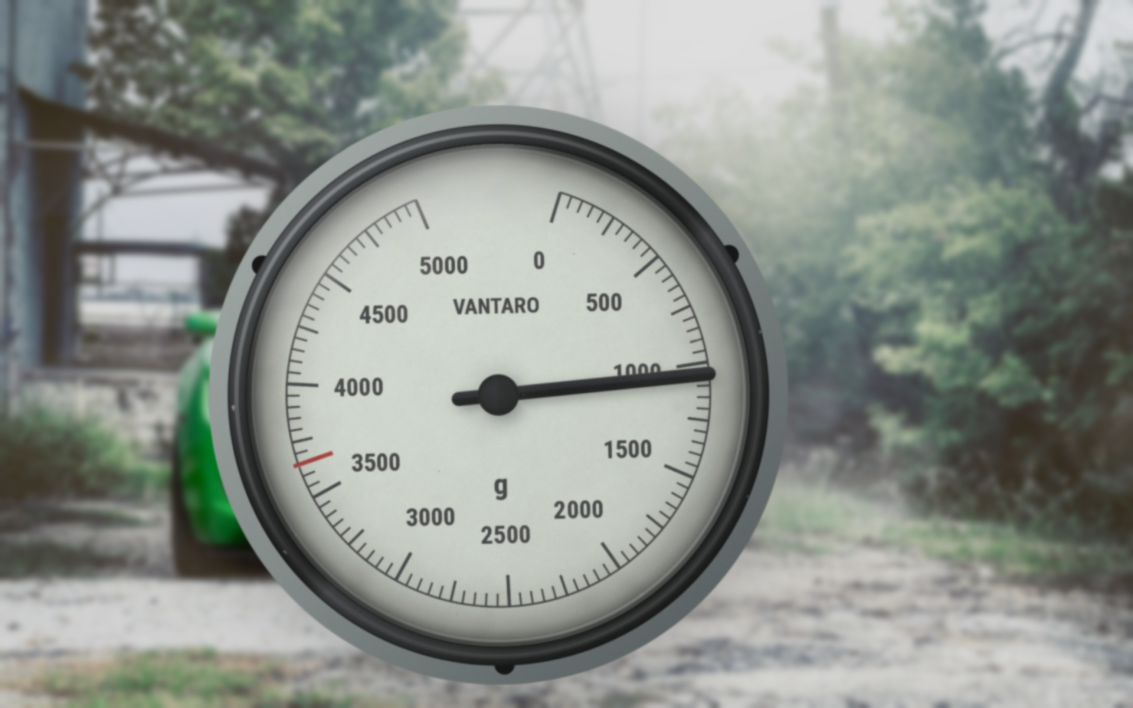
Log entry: 1050 (g)
